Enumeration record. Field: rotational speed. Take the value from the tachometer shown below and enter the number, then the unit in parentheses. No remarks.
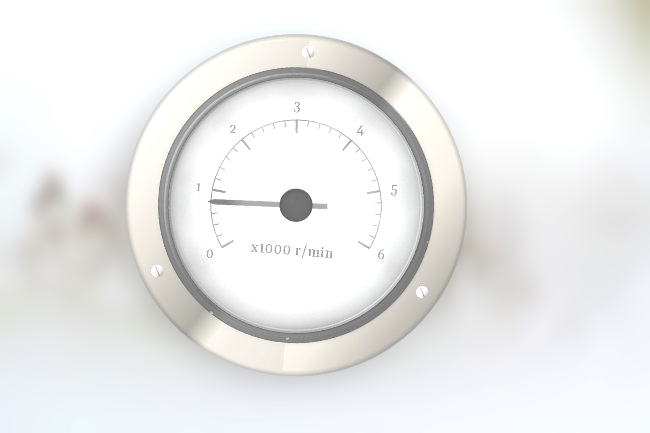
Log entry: 800 (rpm)
